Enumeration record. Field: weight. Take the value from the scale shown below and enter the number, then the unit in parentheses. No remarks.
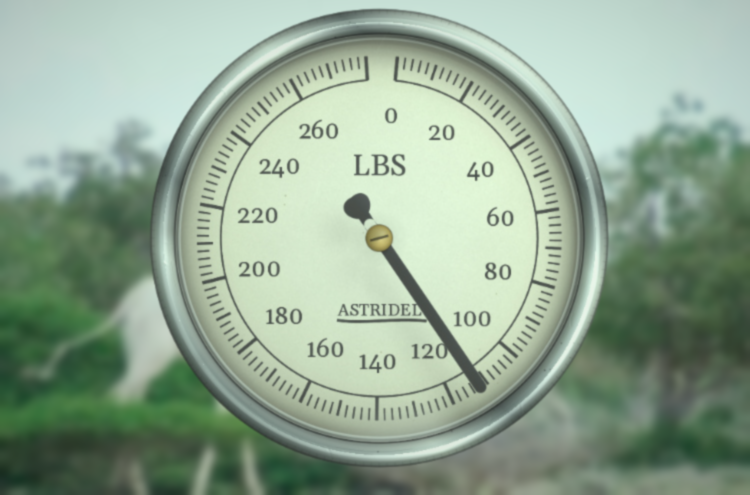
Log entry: 112 (lb)
